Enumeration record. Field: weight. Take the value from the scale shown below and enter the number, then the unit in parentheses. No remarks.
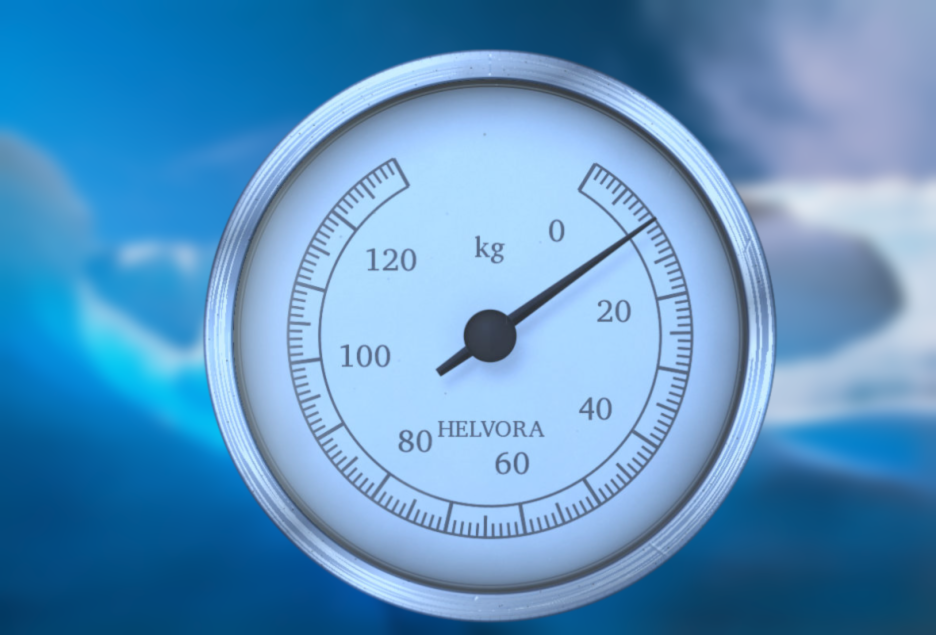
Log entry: 10 (kg)
